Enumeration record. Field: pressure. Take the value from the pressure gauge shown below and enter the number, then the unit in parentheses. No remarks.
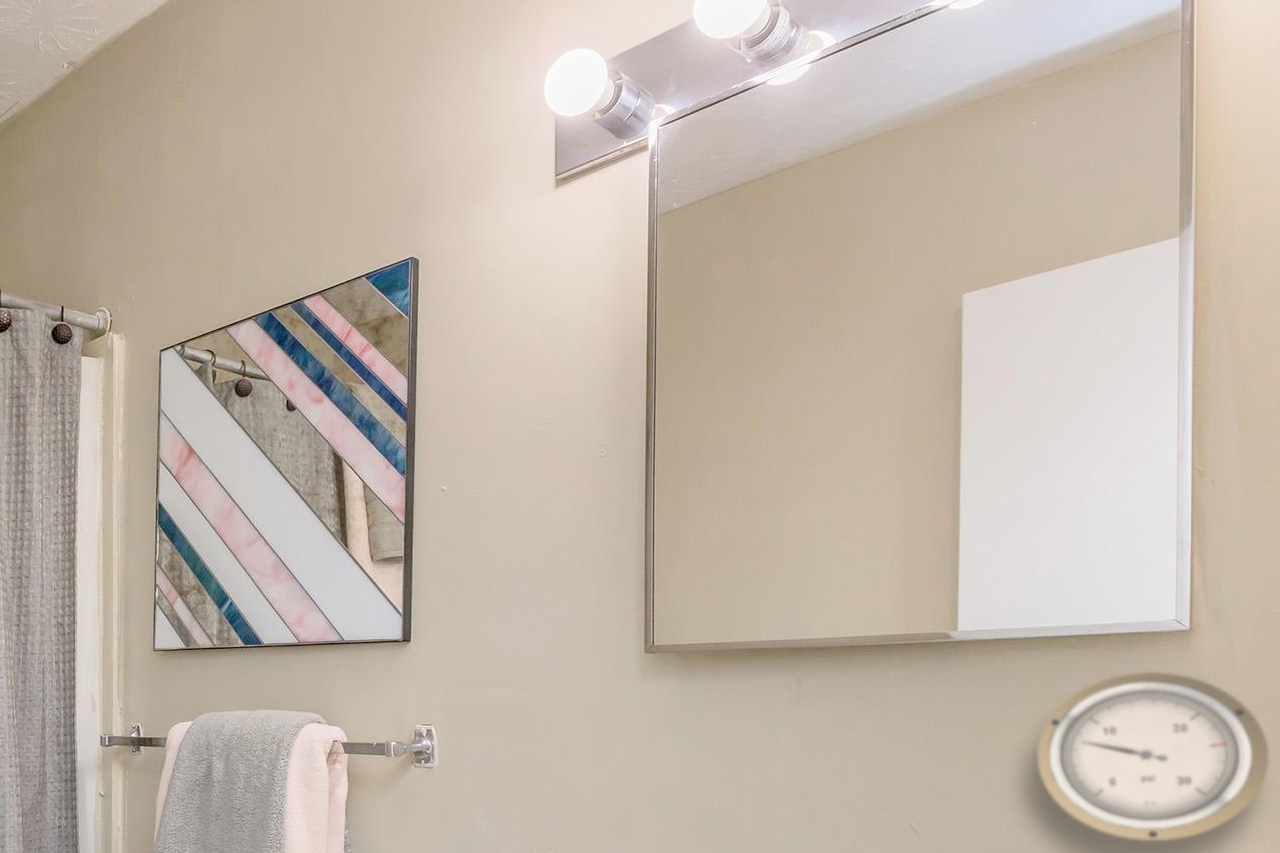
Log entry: 7 (psi)
